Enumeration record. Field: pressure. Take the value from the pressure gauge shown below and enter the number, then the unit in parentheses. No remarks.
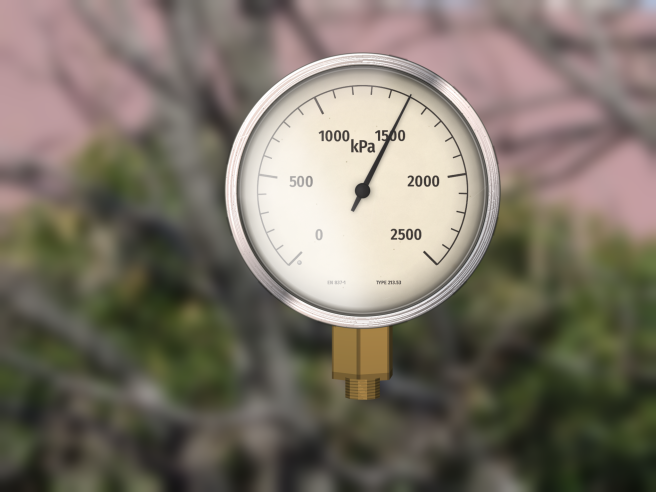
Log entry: 1500 (kPa)
